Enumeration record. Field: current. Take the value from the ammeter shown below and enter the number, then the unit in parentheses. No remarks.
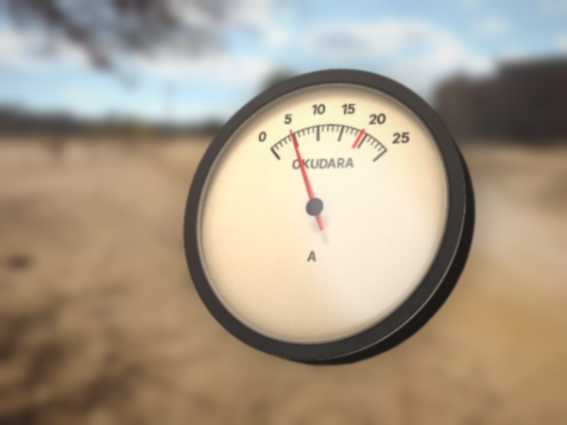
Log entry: 5 (A)
